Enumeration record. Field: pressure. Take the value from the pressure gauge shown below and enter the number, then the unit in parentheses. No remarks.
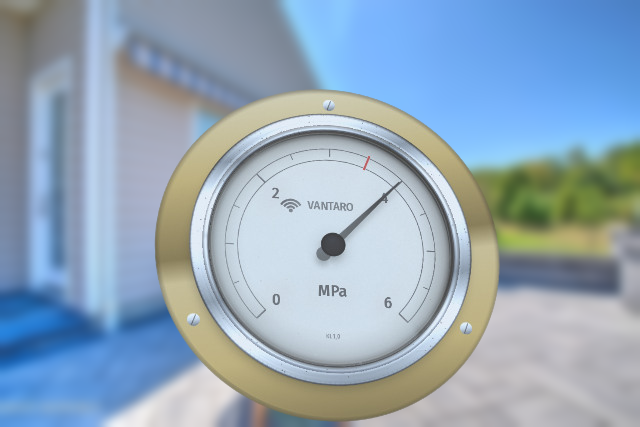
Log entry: 4 (MPa)
